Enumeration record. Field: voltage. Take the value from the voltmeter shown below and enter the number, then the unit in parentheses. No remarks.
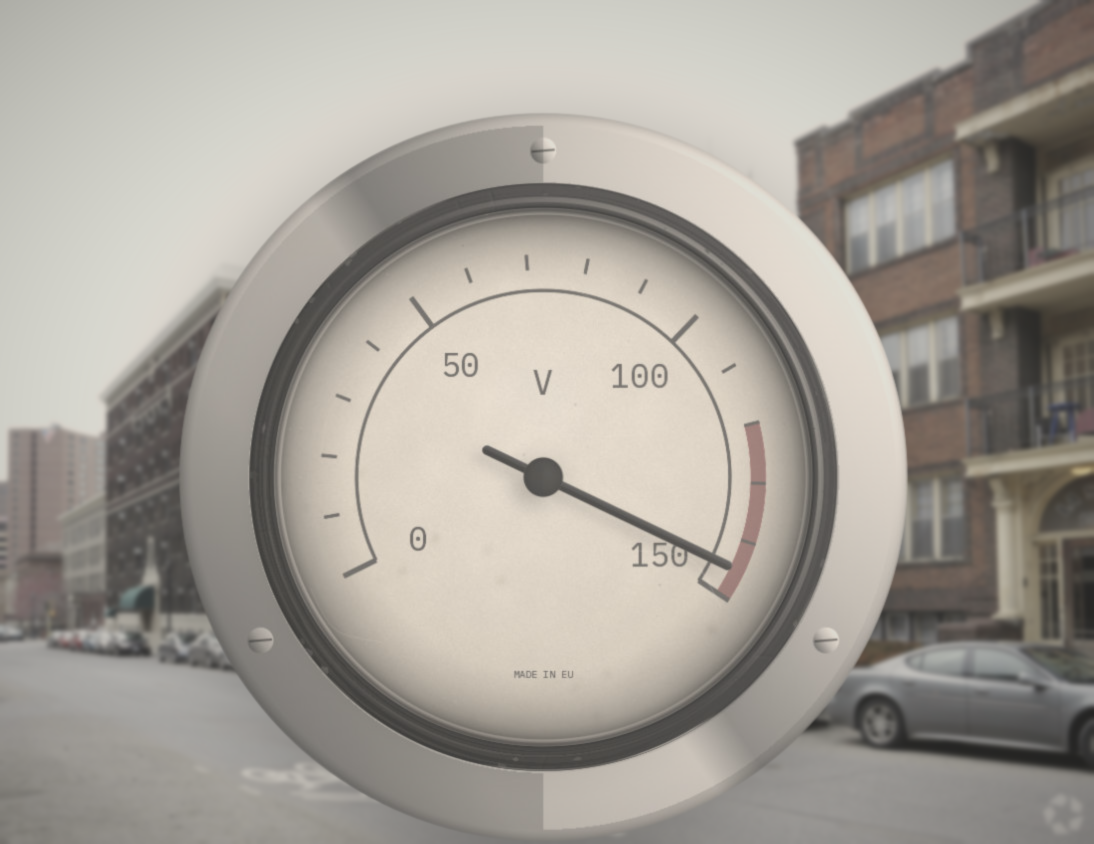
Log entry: 145 (V)
